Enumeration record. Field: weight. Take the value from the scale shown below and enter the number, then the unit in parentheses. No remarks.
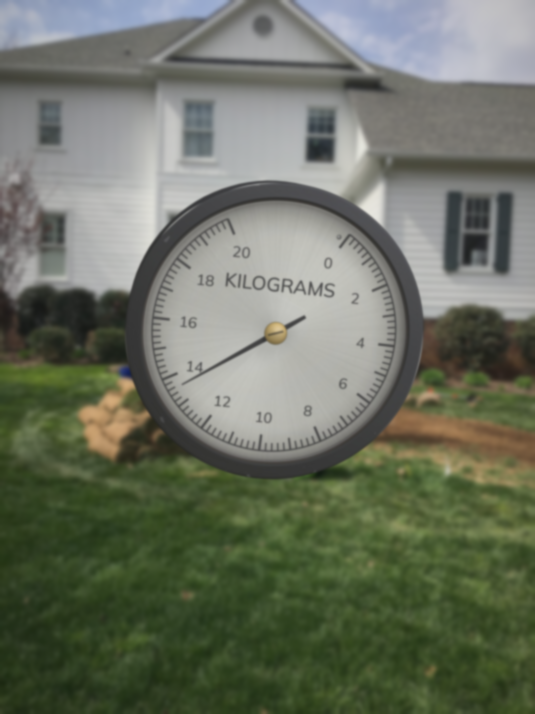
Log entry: 13.6 (kg)
